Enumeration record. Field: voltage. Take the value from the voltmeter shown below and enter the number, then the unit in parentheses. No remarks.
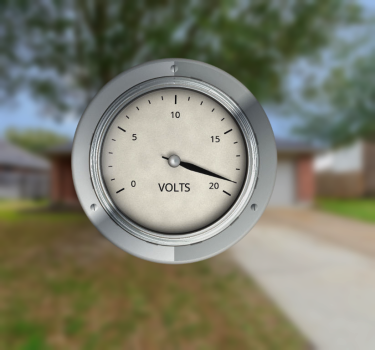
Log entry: 19 (V)
